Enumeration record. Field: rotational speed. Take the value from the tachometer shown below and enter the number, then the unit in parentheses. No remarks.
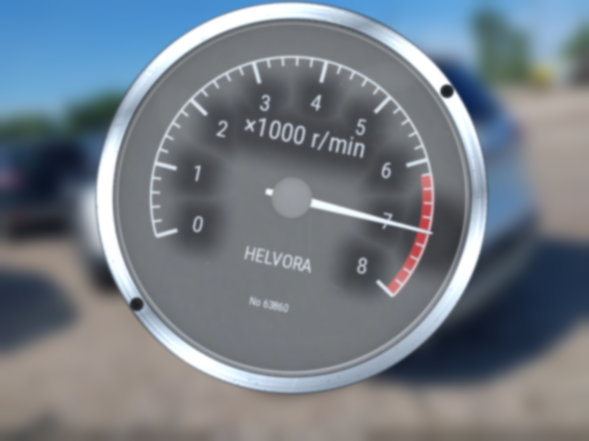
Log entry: 7000 (rpm)
